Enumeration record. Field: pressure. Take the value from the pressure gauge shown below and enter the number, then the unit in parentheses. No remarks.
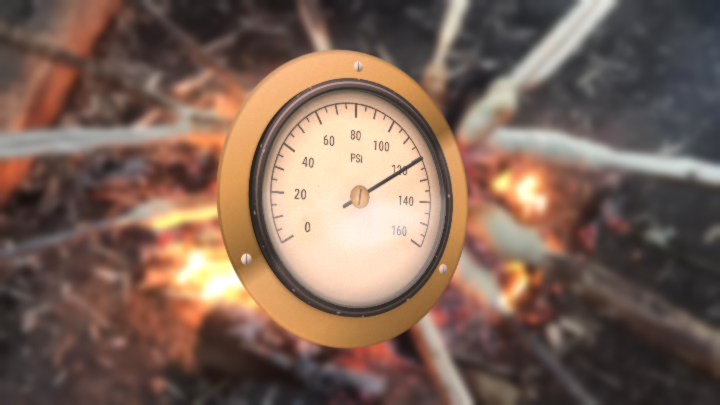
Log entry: 120 (psi)
